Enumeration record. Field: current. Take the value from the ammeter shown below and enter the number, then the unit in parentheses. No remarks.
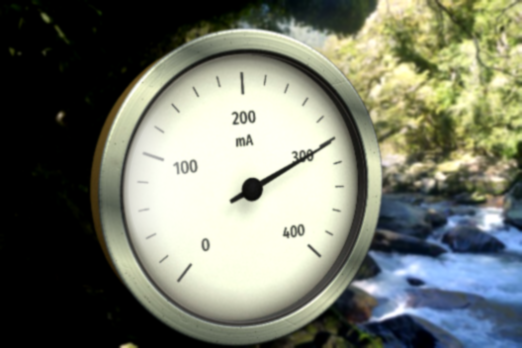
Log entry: 300 (mA)
